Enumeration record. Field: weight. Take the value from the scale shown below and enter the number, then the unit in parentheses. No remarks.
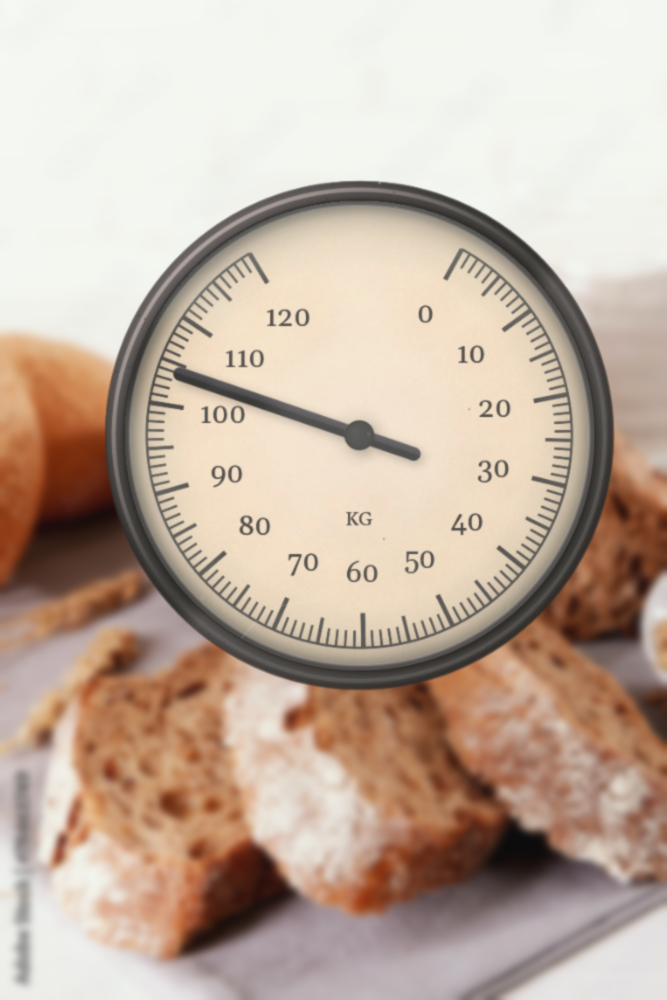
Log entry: 104 (kg)
